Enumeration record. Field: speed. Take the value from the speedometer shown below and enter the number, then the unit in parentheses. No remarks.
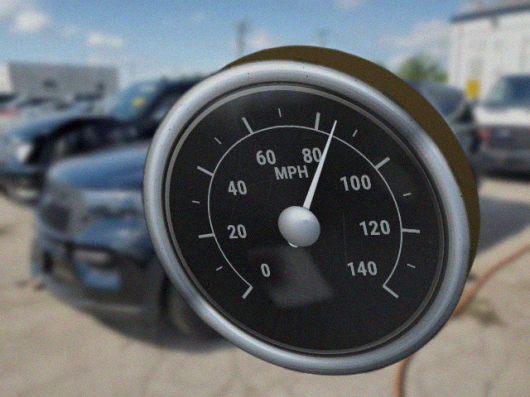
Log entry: 85 (mph)
